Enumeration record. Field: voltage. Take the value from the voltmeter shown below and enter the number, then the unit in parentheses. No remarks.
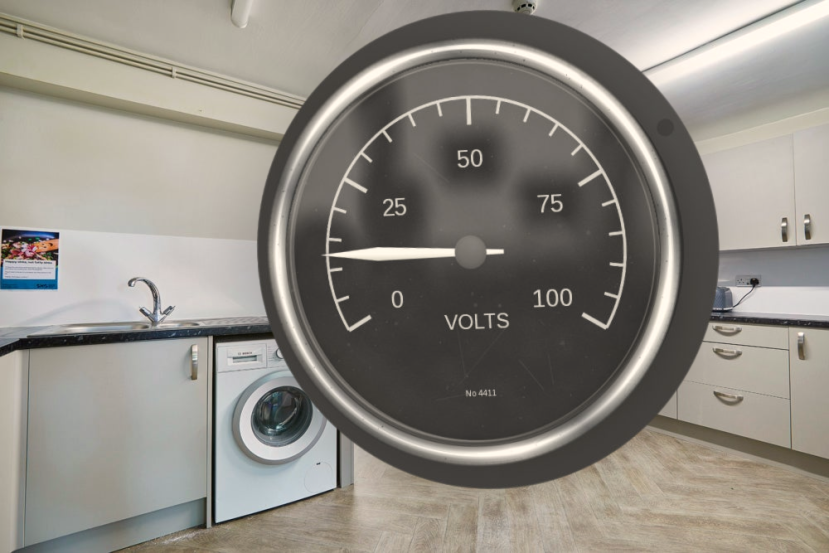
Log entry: 12.5 (V)
